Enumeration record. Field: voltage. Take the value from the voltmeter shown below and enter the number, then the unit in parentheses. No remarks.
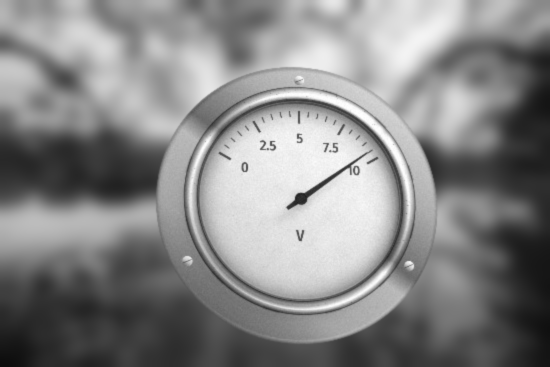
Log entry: 9.5 (V)
